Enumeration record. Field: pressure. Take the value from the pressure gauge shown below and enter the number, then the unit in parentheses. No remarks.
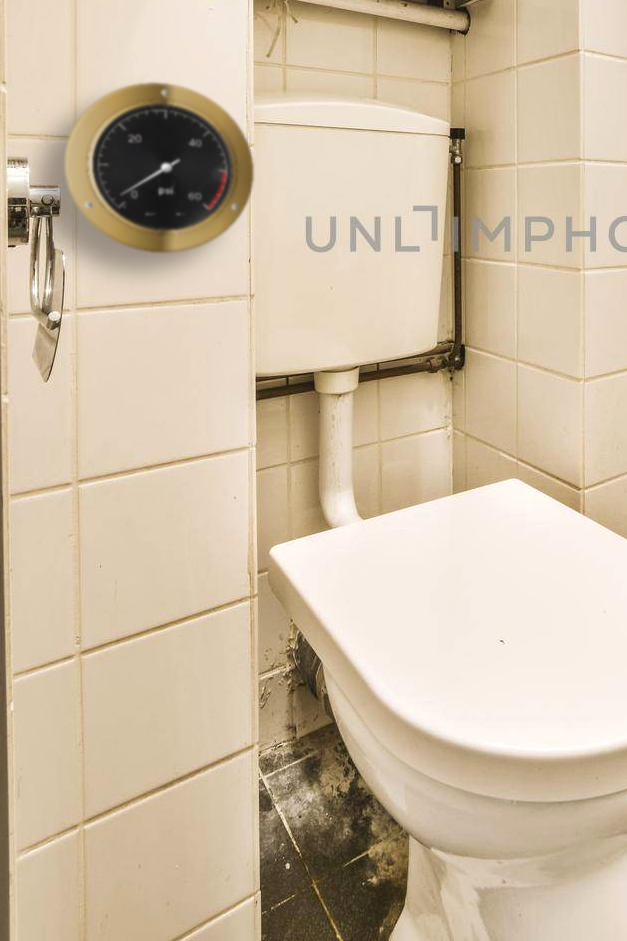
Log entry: 2 (psi)
